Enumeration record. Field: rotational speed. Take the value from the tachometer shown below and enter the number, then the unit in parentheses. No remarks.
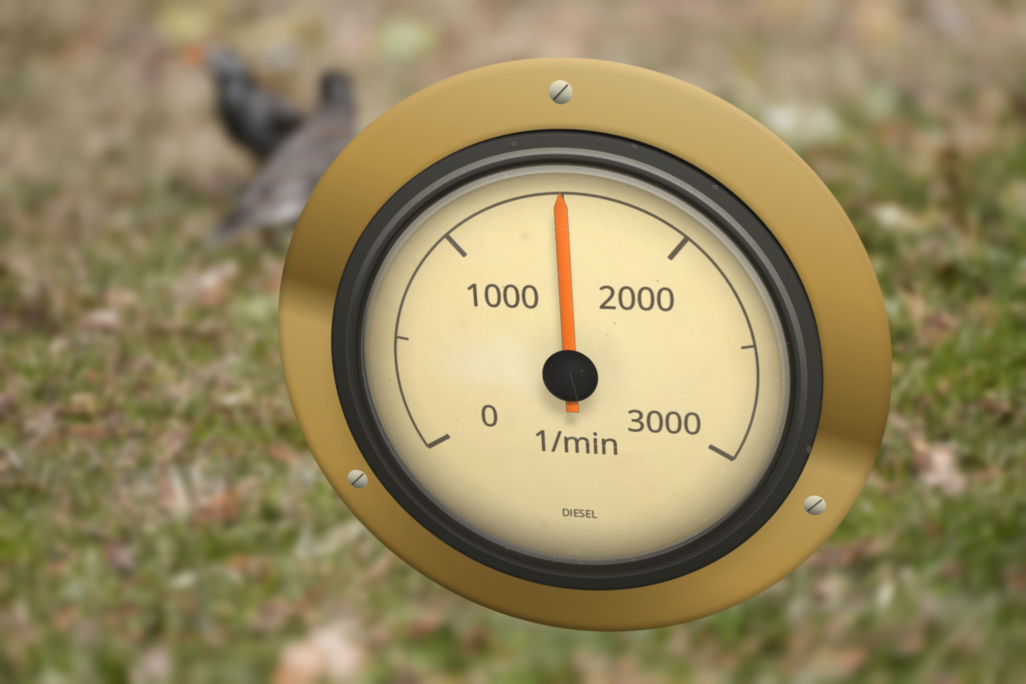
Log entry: 1500 (rpm)
